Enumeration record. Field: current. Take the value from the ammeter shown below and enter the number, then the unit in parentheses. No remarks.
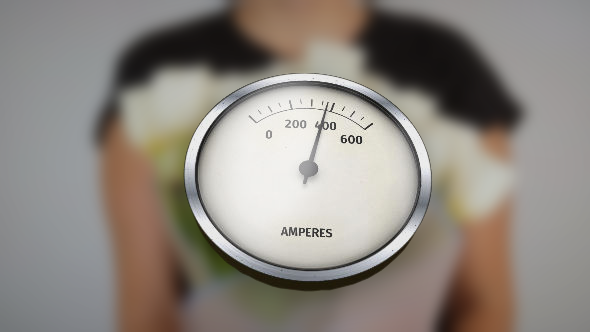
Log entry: 375 (A)
